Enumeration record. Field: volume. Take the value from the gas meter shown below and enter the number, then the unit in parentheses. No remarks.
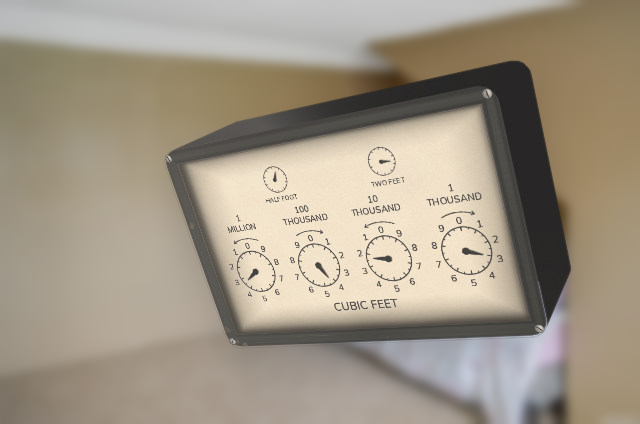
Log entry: 342300 (ft³)
